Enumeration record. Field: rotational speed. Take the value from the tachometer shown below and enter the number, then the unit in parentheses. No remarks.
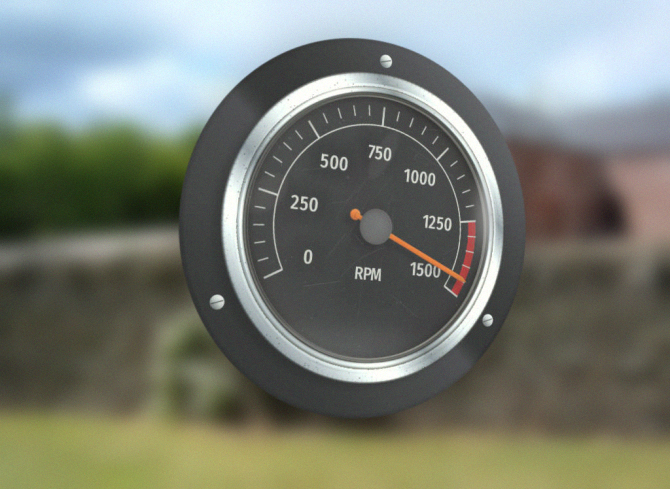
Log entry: 1450 (rpm)
